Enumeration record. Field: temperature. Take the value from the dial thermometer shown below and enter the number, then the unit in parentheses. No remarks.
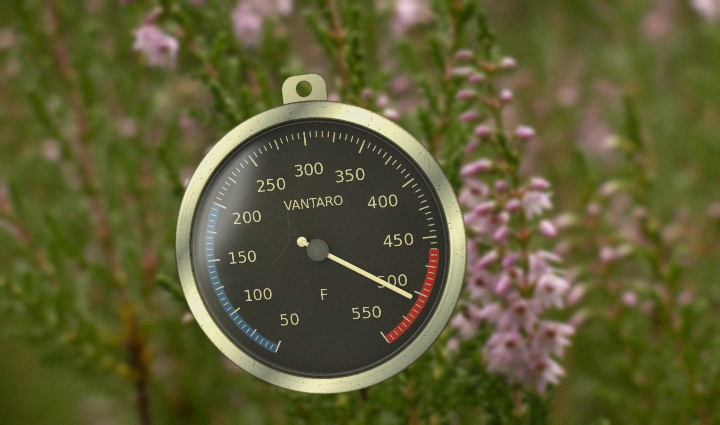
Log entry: 505 (°F)
